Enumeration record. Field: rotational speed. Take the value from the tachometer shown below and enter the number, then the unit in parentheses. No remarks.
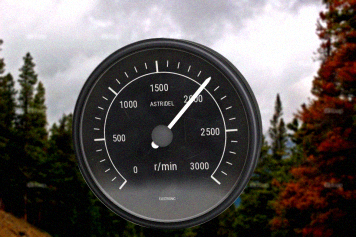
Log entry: 2000 (rpm)
